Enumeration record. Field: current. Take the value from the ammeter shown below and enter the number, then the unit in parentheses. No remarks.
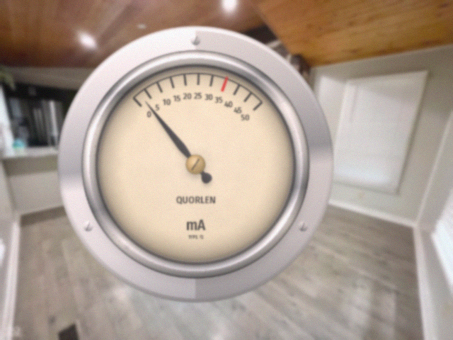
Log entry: 2.5 (mA)
